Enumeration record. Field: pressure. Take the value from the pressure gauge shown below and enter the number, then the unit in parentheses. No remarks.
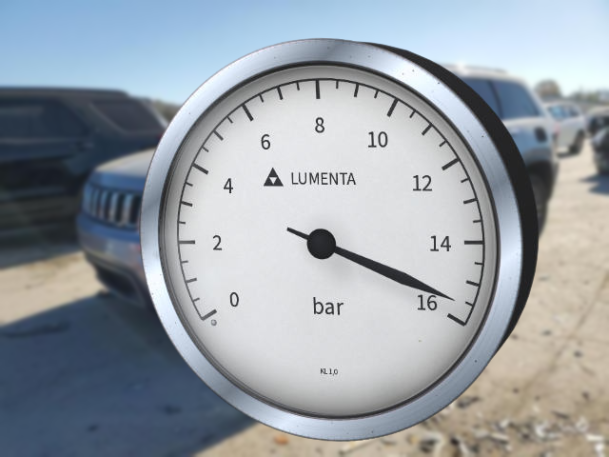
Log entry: 15.5 (bar)
